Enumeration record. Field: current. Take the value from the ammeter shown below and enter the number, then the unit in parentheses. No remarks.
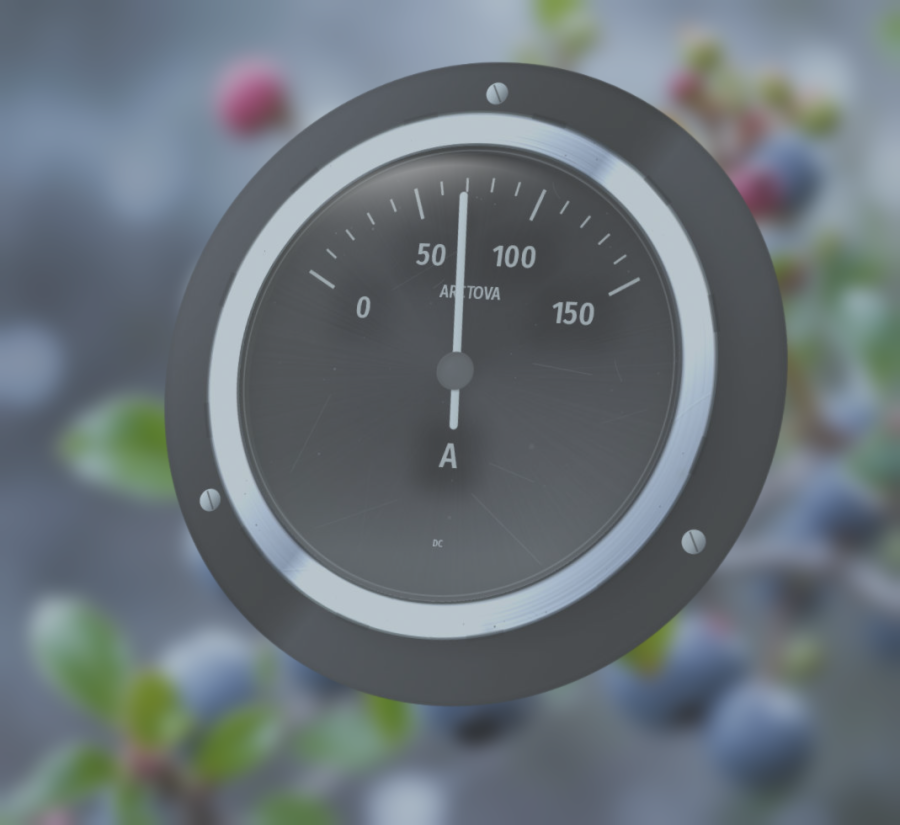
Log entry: 70 (A)
